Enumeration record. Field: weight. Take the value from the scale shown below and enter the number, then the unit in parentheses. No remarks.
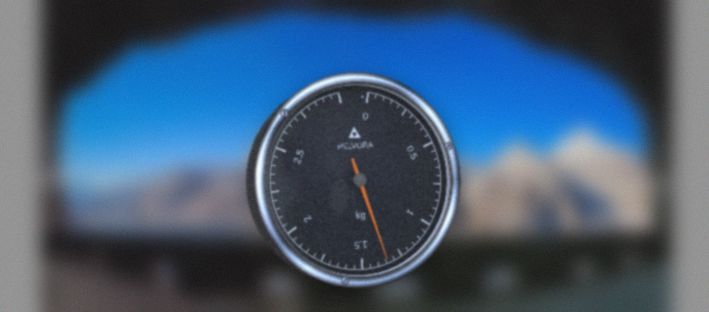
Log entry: 1.35 (kg)
